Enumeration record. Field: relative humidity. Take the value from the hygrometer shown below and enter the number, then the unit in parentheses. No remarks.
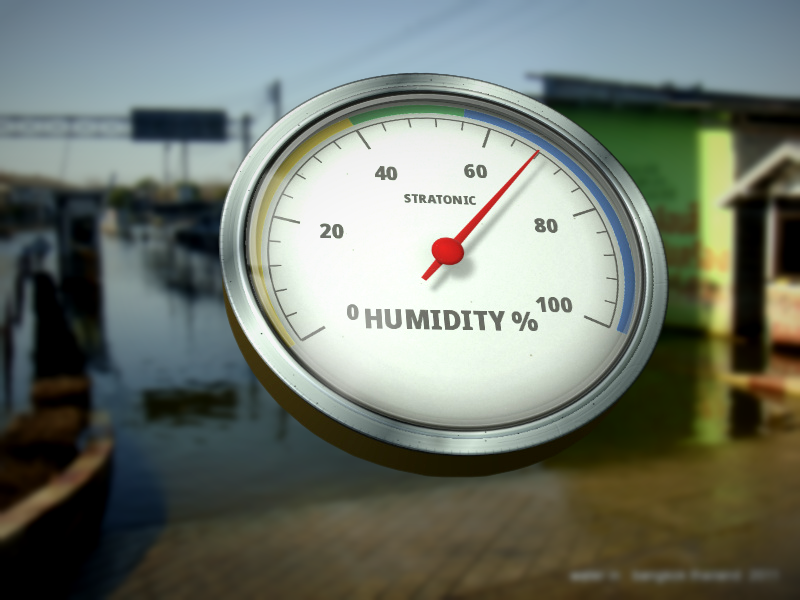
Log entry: 68 (%)
